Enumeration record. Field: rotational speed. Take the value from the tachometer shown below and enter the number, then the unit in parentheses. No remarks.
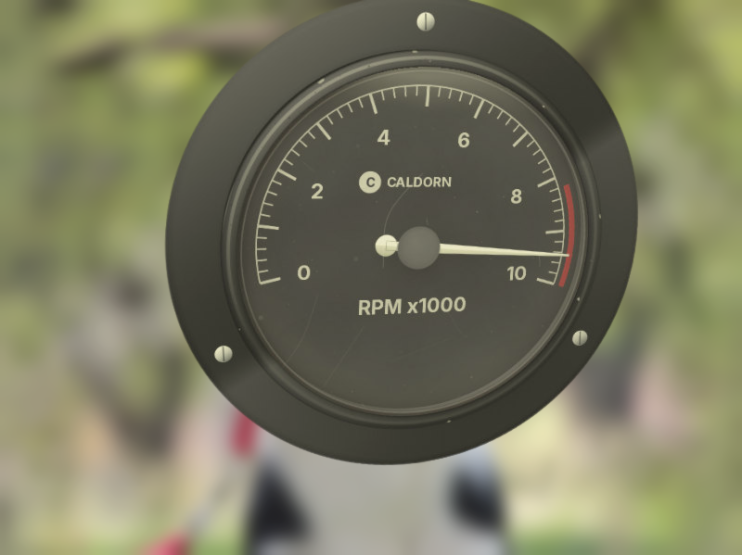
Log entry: 9400 (rpm)
